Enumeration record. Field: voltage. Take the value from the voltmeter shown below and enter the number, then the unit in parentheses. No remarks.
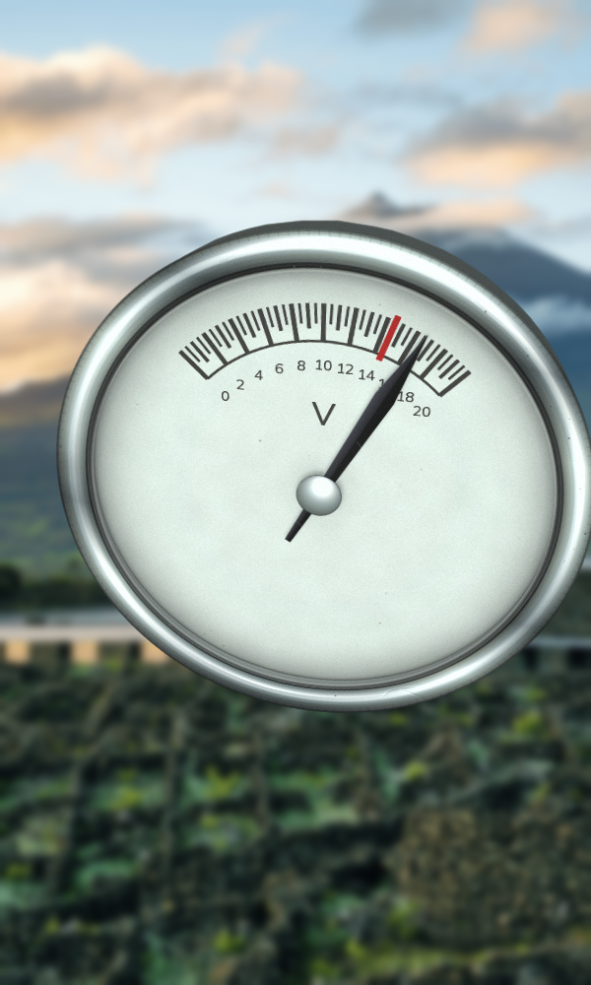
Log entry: 16.5 (V)
